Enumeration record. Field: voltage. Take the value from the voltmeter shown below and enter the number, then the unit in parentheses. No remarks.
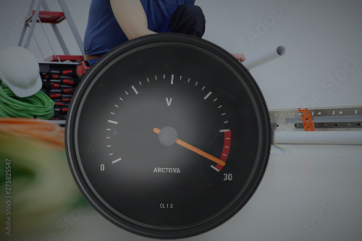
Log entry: 29 (V)
